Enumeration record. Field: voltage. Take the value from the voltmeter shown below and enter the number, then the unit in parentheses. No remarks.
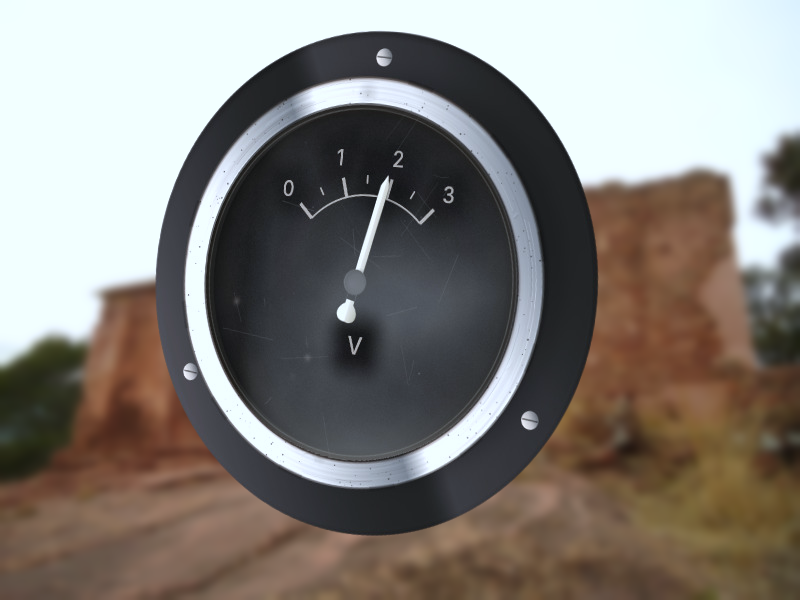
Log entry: 2 (V)
